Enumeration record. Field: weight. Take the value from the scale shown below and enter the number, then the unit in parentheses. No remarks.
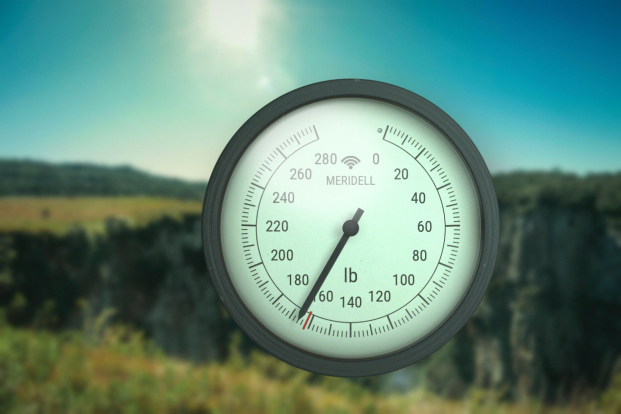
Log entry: 166 (lb)
